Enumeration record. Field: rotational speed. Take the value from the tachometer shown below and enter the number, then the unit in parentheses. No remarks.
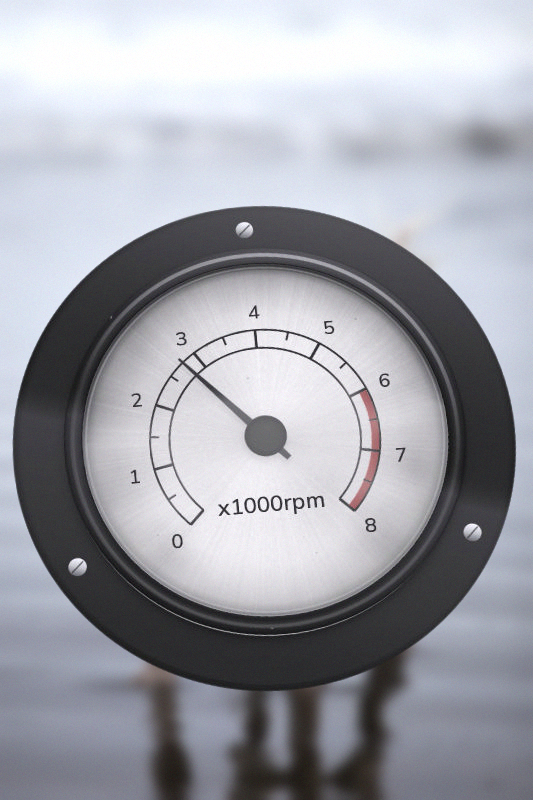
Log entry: 2750 (rpm)
